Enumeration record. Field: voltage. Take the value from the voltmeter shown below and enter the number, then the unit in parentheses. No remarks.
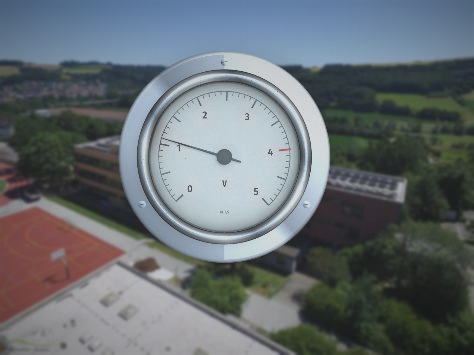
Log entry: 1.1 (V)
